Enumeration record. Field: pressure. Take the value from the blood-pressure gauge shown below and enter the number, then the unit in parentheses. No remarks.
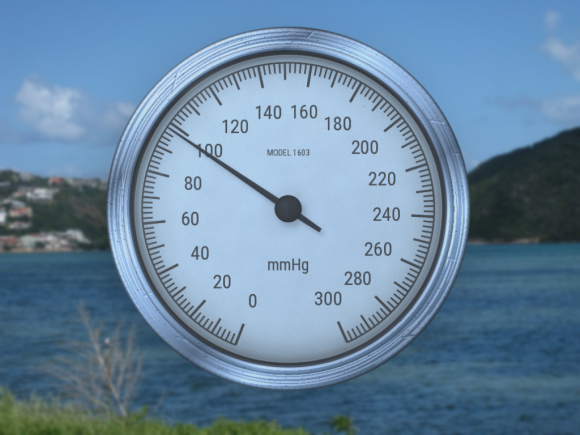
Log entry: 98 (mmHg)
